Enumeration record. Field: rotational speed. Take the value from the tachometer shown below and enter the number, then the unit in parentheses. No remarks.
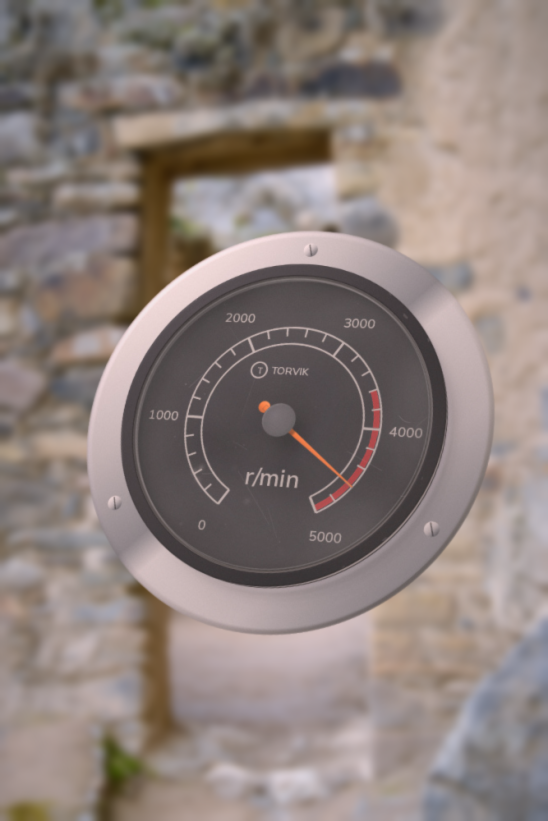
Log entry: 4600 (rpm)
